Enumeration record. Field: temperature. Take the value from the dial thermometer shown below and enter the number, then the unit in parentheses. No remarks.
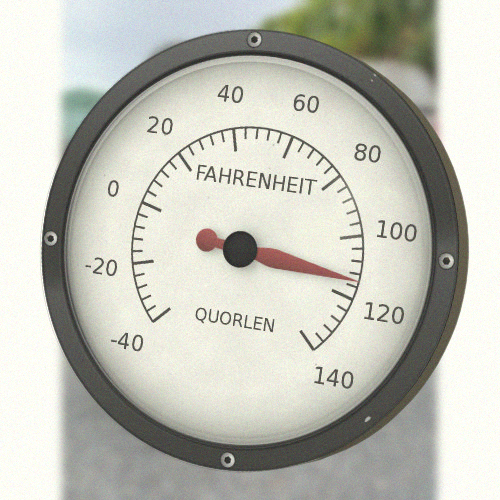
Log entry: 114 (°F)
